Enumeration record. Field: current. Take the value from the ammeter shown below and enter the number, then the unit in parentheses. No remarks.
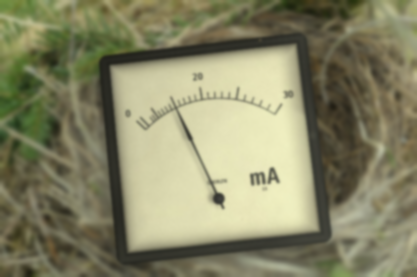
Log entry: 15 (mA)
